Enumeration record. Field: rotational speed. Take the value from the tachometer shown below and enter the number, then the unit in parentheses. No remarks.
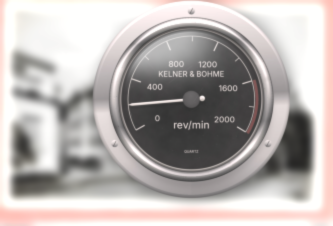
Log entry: 200 (rpm)
